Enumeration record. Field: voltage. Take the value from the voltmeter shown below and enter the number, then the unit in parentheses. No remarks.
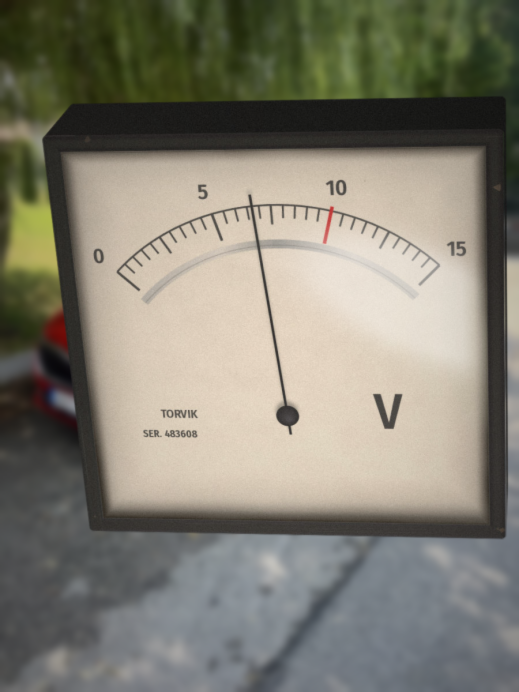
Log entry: 6.75 (V)
